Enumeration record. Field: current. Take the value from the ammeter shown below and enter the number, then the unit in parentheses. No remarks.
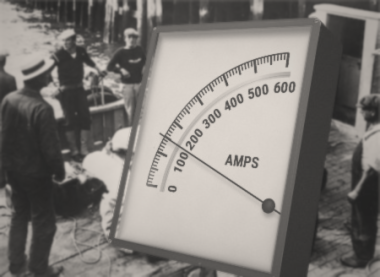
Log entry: 150 (A)
